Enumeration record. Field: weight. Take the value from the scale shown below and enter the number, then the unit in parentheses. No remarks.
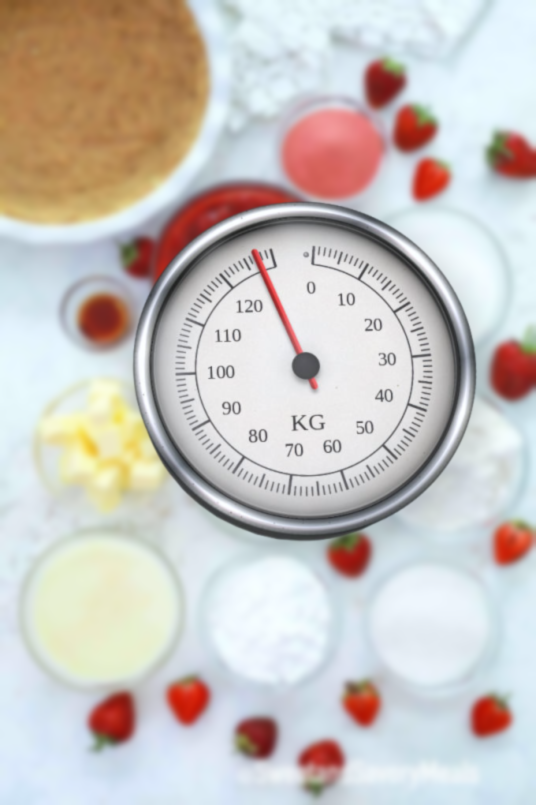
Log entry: 127 (kg)
